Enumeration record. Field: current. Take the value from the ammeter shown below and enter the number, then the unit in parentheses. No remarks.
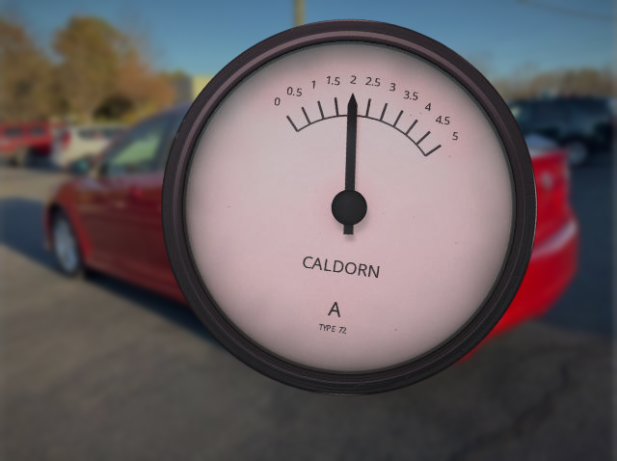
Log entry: 2 (A)
